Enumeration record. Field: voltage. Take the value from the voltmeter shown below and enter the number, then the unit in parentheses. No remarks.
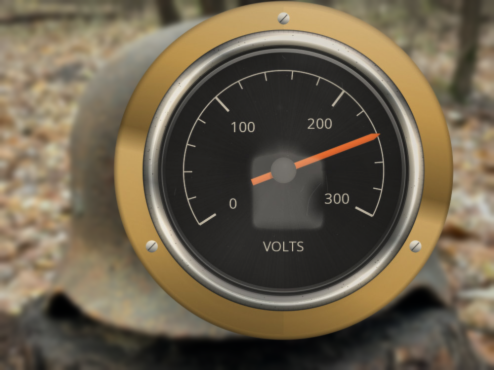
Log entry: 240 (V)
